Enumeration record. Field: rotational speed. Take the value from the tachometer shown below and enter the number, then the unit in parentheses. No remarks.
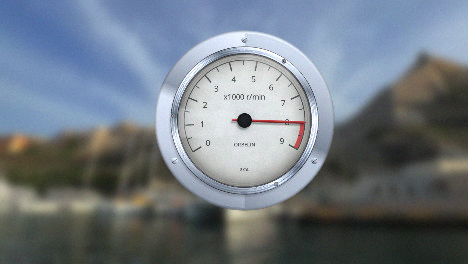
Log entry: 8000 (rpm)
